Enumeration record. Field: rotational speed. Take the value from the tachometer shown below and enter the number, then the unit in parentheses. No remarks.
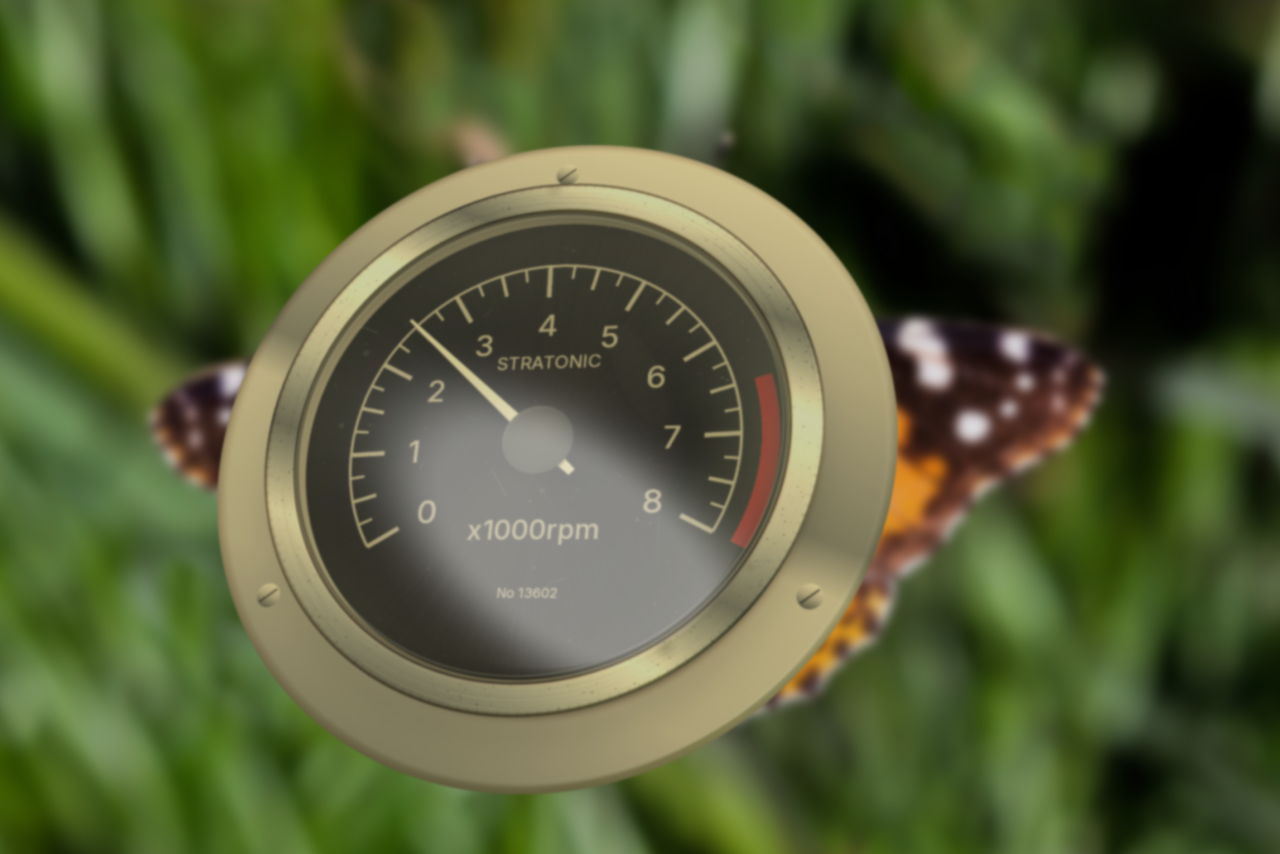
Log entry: 2500 (rpm)
